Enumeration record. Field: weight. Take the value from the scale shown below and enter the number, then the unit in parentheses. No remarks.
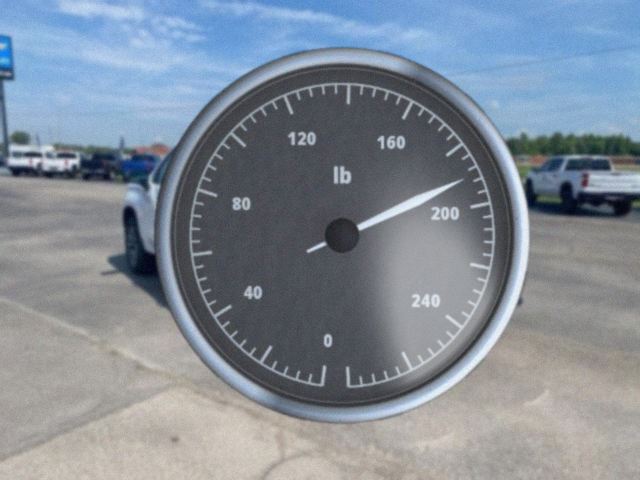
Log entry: 190 (lb)
